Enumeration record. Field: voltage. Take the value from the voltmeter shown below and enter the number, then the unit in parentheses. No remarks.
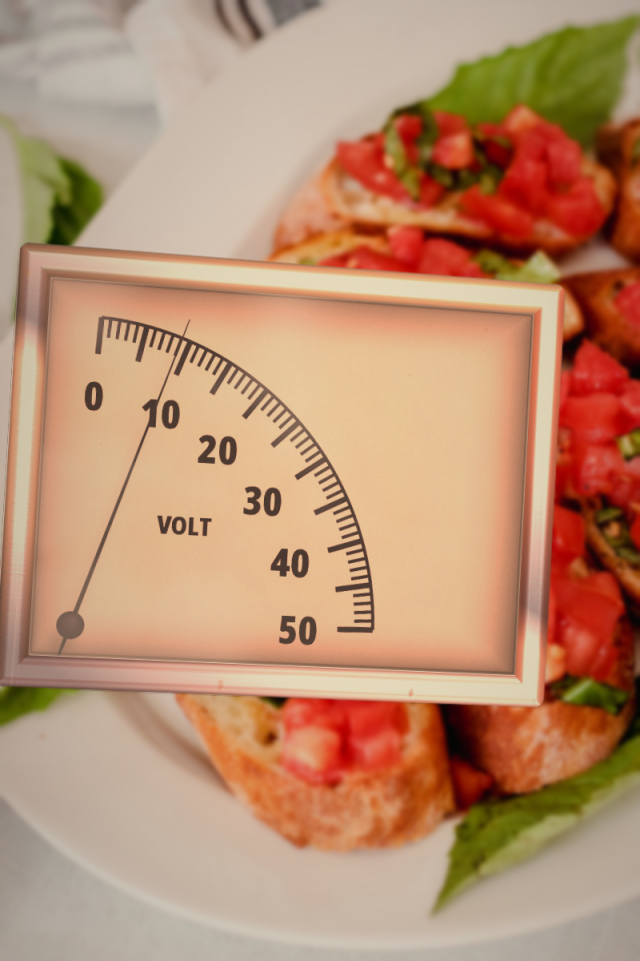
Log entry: 9 (V)
